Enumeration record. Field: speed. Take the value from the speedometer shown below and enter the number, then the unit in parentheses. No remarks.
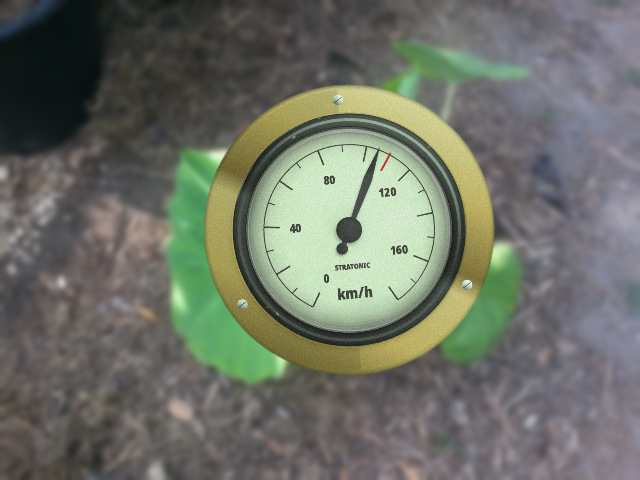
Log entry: 105 (km/h)
